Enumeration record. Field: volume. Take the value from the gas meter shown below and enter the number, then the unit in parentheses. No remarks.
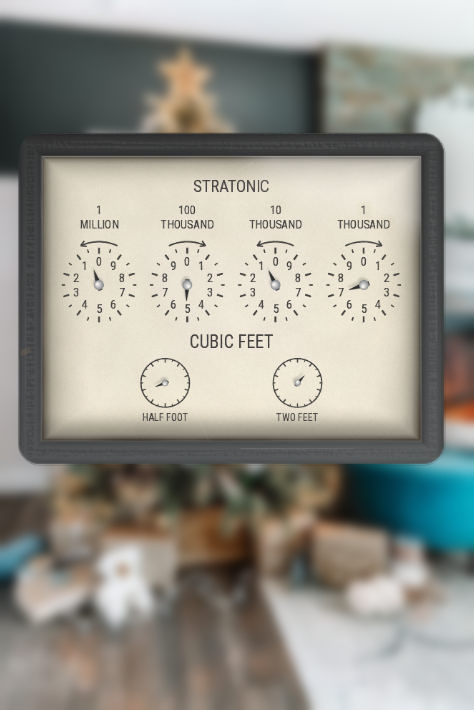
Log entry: 50700 (ft³)
